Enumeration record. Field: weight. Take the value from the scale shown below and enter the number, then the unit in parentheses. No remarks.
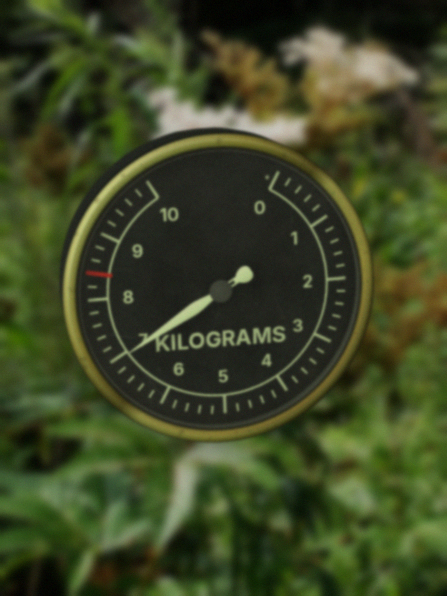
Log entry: 7 (kg)
